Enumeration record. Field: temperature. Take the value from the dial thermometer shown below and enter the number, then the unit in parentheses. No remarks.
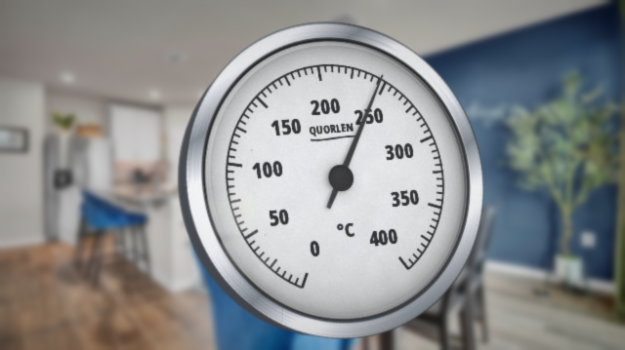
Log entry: 245 (°C)
